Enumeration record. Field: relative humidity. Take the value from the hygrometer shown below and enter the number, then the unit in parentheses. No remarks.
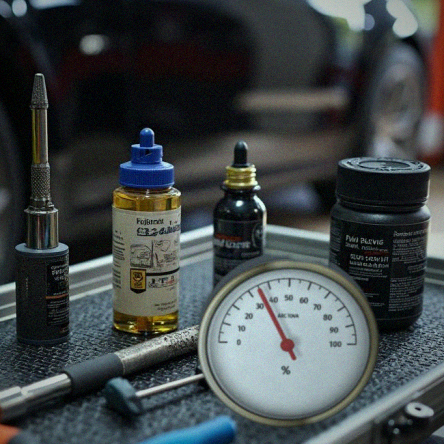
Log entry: 35 (%)
